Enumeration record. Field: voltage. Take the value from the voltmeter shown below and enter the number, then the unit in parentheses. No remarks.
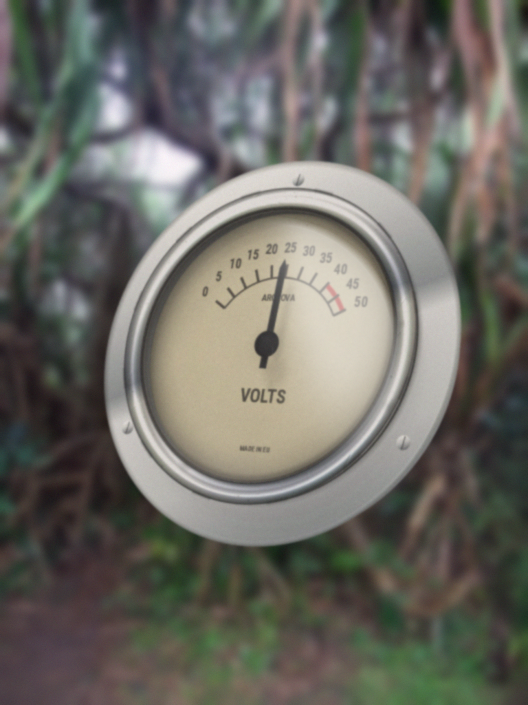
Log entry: 25 (V)
